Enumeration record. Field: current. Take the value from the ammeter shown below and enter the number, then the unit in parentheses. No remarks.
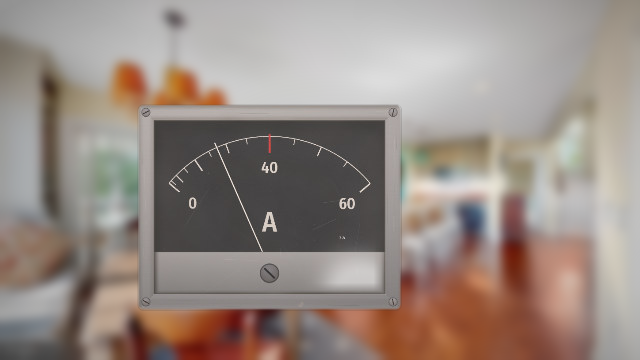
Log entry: 27.5 (A)
